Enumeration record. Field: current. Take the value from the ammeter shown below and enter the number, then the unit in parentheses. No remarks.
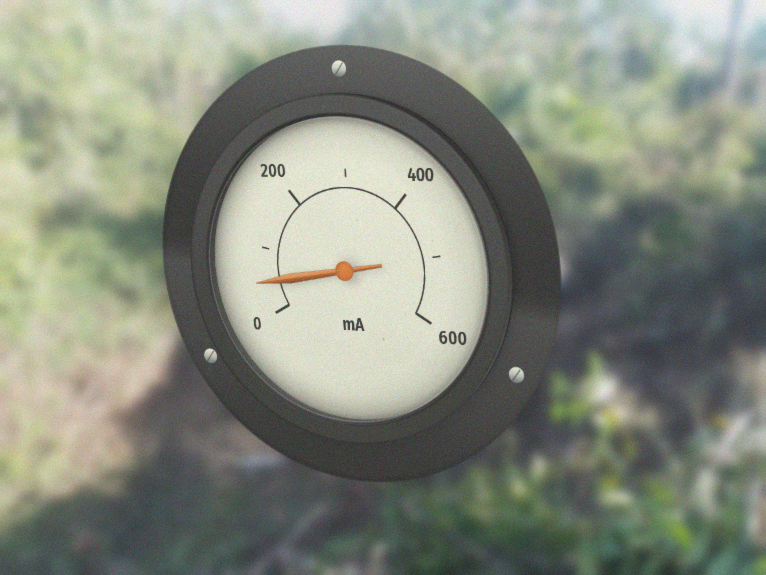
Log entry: 50 (mA)
